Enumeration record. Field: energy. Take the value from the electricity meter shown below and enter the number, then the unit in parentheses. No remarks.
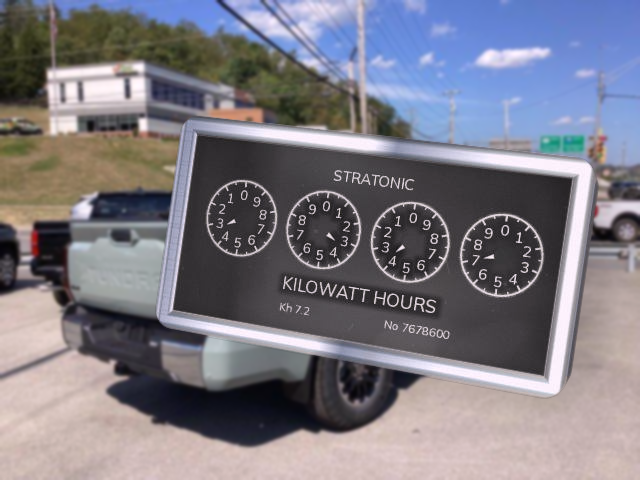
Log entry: 3337 (kWh)
